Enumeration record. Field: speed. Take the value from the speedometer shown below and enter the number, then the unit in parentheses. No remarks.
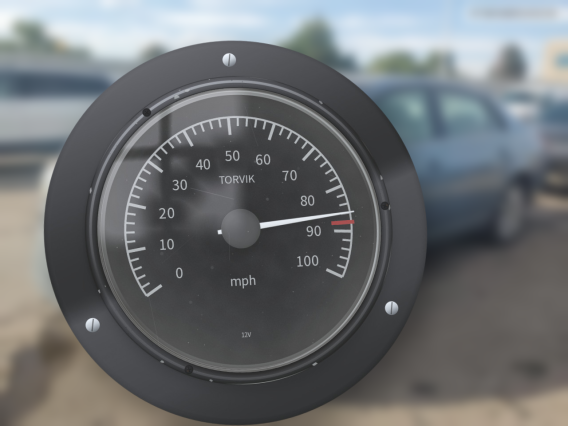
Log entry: 86 (mph)
